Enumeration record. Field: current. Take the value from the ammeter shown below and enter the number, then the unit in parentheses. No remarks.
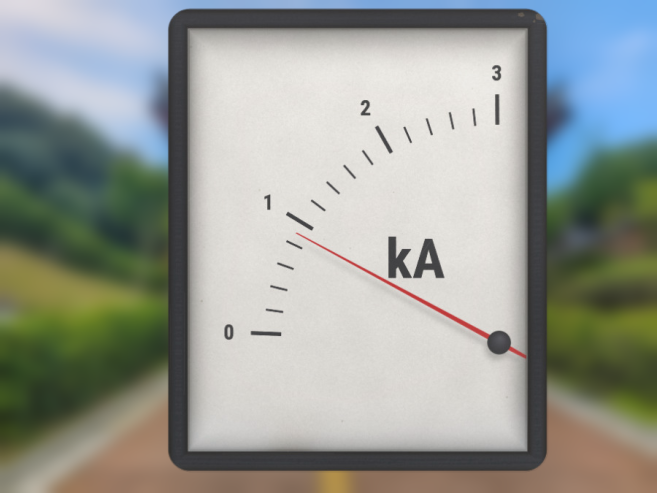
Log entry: 0.9 (kA)
